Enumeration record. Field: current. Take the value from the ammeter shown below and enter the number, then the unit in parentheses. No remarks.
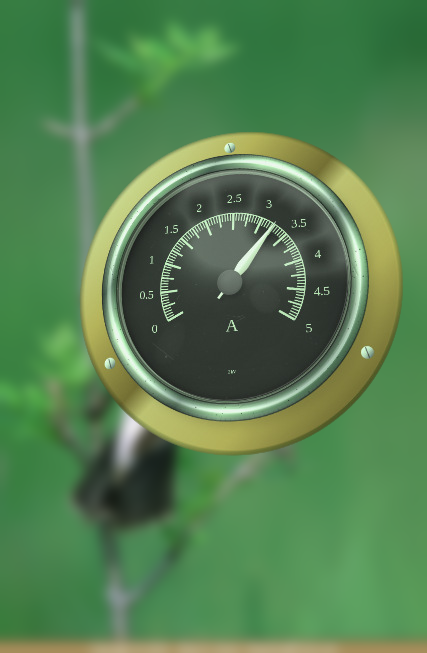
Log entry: 3.25 (A)
